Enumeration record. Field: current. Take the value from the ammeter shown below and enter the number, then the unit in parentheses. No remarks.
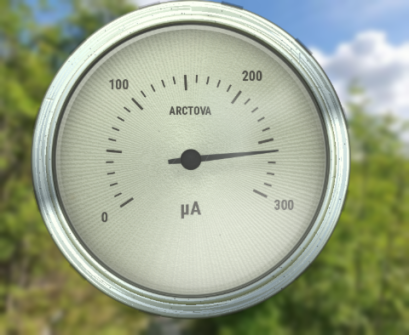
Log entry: 260 (µA)
